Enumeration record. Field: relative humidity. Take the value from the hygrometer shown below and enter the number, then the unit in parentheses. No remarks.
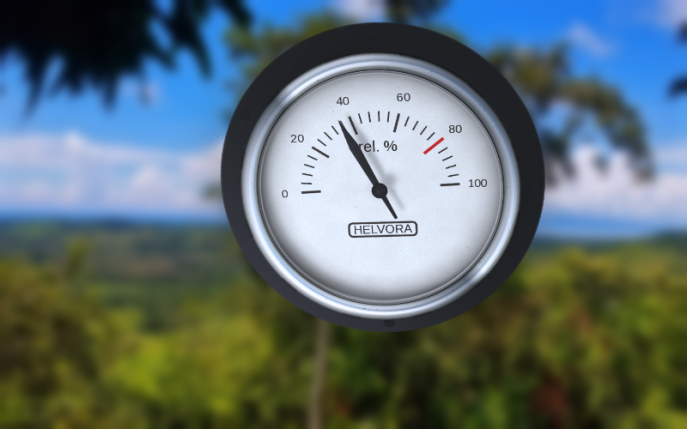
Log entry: 36 (%)
